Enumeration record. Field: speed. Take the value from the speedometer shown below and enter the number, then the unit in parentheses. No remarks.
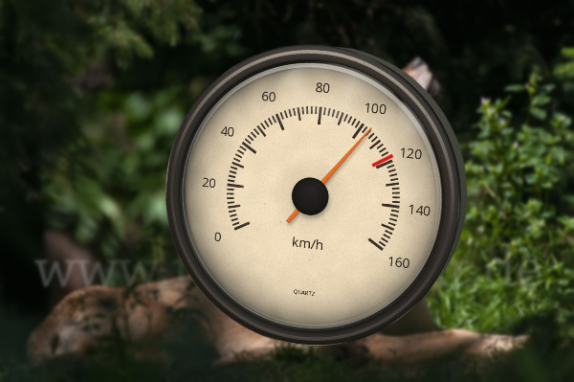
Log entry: 104 (km/h)
